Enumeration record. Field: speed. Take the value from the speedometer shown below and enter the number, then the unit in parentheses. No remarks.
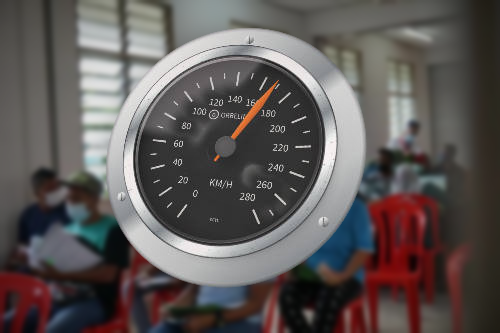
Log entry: 170 (km/h)
